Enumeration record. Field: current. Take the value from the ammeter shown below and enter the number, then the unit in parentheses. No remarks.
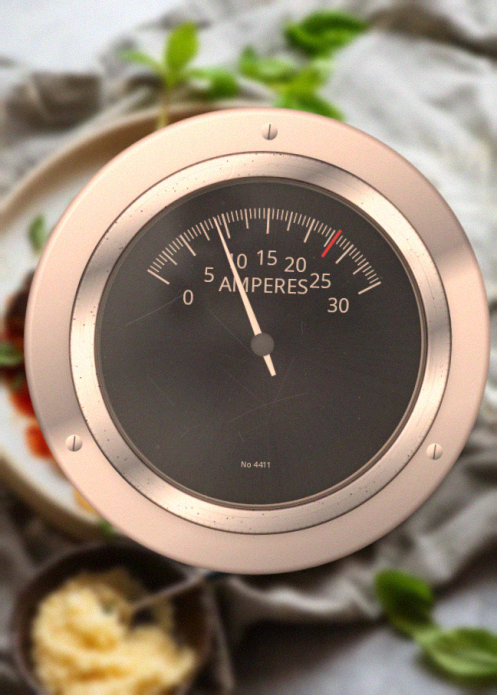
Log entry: 9 (A)
